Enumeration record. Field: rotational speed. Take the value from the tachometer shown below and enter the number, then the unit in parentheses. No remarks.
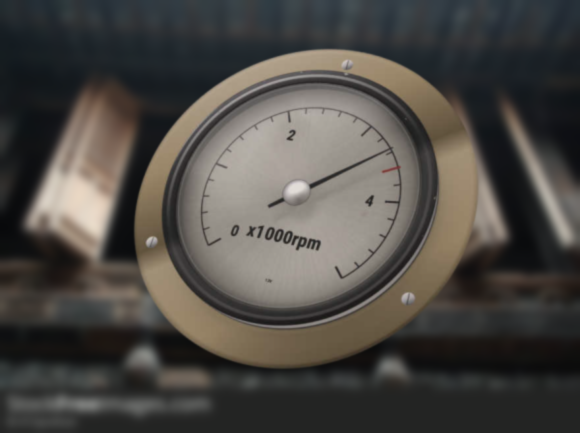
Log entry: 3400 (rpm)
